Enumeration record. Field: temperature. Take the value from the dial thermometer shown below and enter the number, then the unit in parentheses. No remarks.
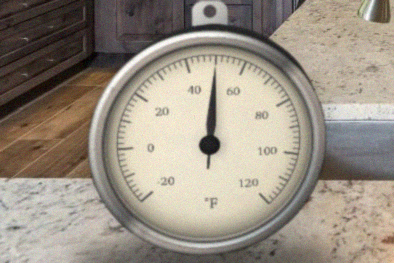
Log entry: 50 (°F)
